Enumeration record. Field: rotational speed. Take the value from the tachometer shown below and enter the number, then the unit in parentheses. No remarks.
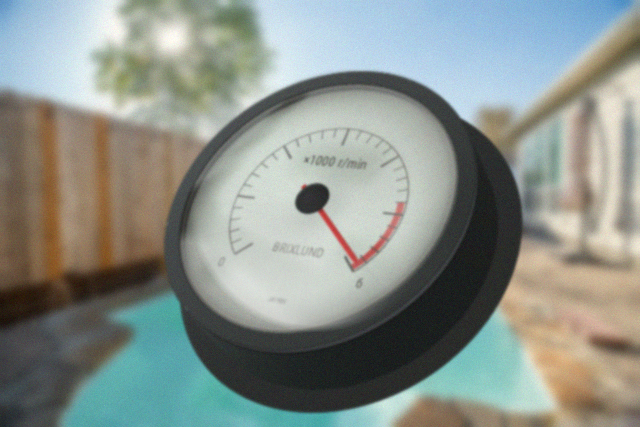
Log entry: 5900 (rpm)
